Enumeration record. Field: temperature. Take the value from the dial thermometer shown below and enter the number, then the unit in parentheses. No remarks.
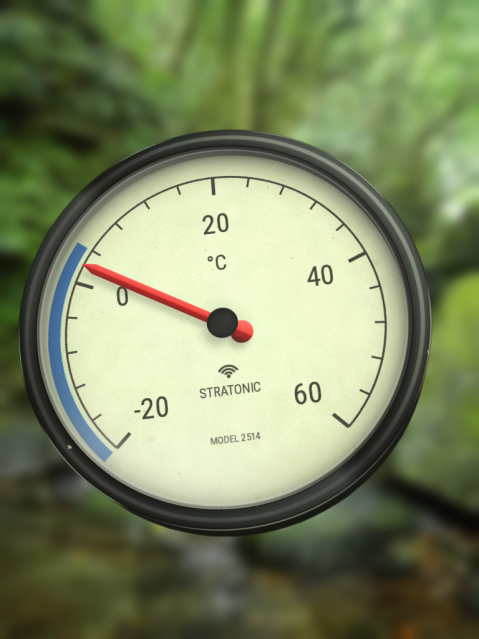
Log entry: 2 (°C)
